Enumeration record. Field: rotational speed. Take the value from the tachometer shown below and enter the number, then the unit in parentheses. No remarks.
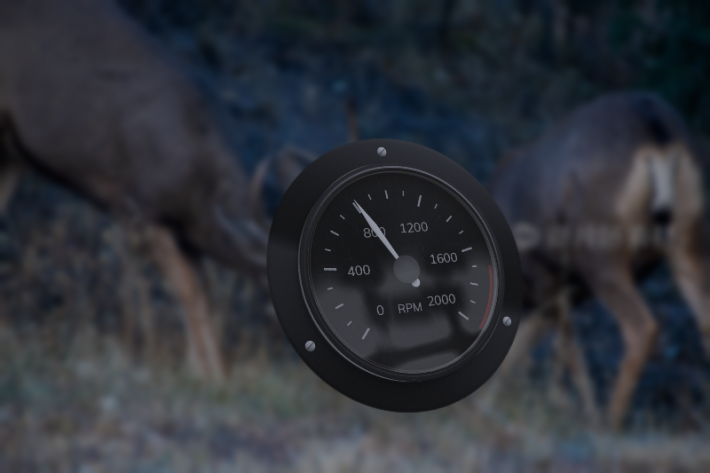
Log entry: 800 (rpm)
